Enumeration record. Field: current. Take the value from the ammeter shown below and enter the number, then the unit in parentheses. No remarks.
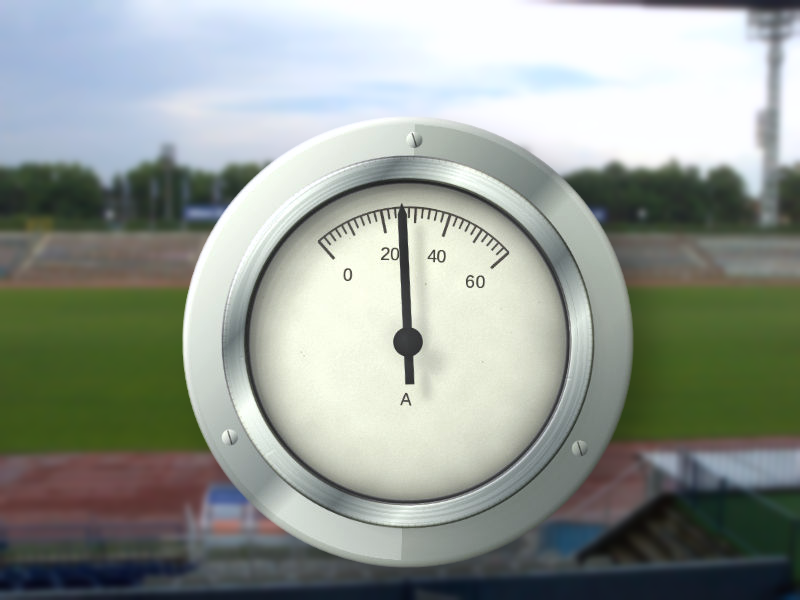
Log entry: 26 (A)
